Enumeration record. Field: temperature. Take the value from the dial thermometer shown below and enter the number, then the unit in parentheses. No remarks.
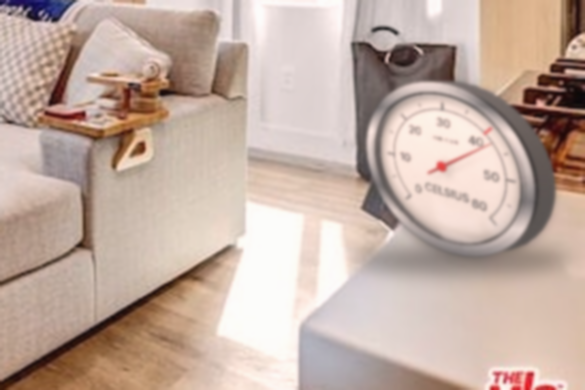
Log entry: 42.5 (°C)
